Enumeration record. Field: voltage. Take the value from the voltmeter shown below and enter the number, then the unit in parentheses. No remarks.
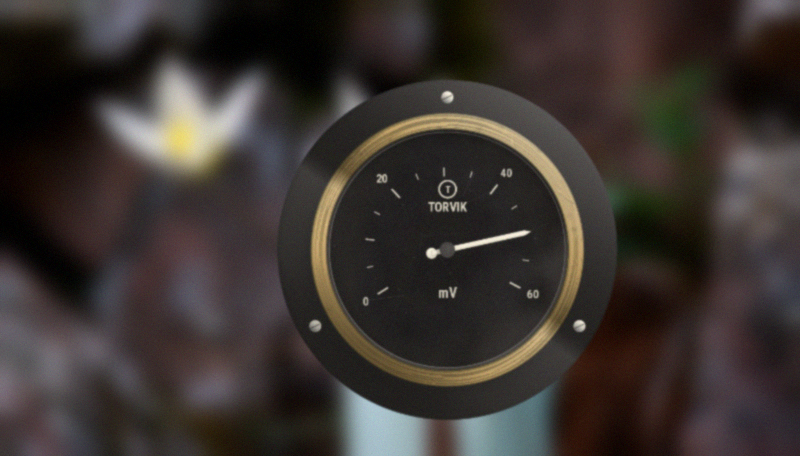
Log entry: 50 (mV)
